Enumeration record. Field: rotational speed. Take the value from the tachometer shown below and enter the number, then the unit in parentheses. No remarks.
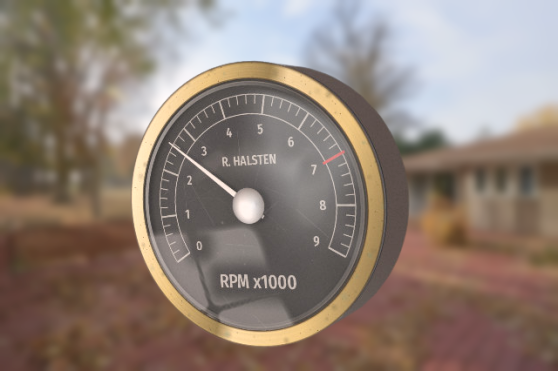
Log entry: 2600 (rpm)
